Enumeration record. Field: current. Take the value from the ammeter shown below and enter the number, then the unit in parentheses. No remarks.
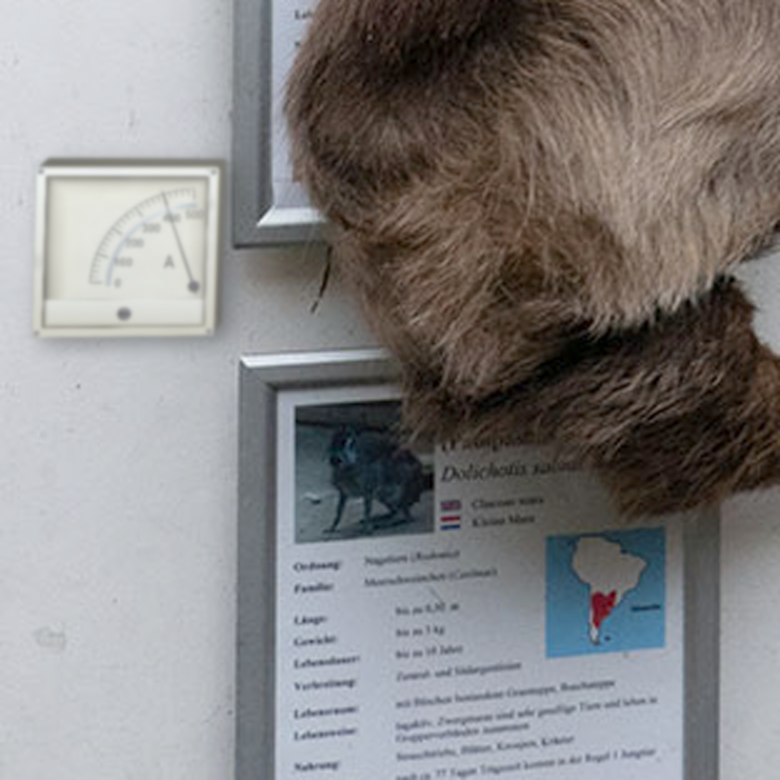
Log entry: 400 (A)
